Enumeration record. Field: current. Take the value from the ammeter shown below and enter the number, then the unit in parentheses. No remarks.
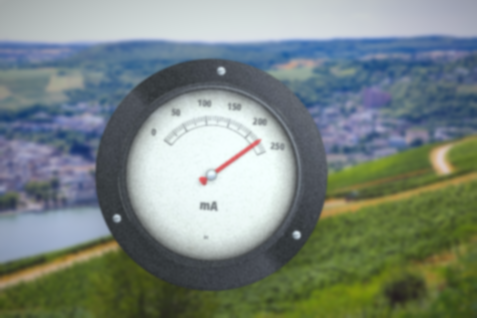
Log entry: 225 (mA)
